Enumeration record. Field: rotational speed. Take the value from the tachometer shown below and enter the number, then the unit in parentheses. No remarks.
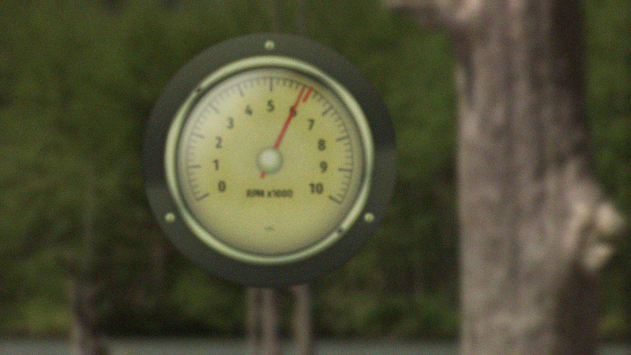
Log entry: 6000 (rpm)
